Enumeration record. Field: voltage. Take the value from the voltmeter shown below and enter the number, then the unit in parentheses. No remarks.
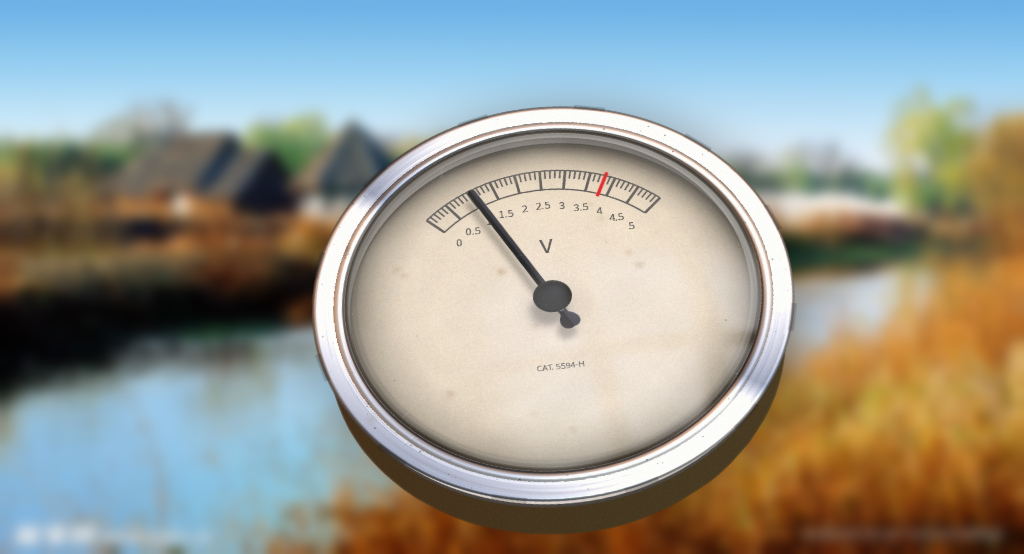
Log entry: 1 (V)
